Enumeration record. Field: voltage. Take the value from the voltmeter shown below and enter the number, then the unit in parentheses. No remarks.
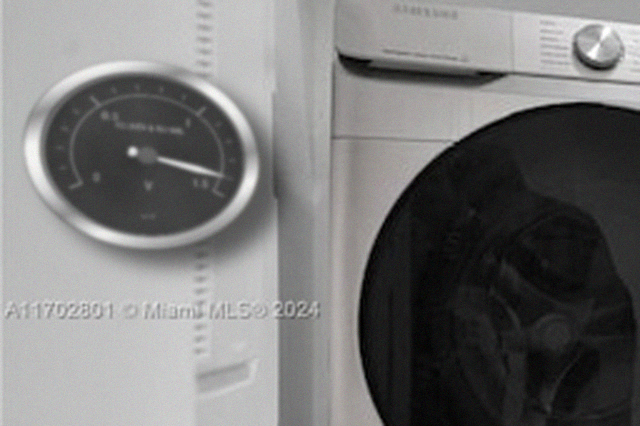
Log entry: 1.4 (V)
